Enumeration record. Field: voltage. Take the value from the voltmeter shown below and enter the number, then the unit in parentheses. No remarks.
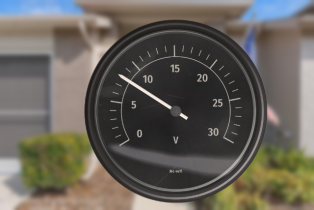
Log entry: 8 (V)
